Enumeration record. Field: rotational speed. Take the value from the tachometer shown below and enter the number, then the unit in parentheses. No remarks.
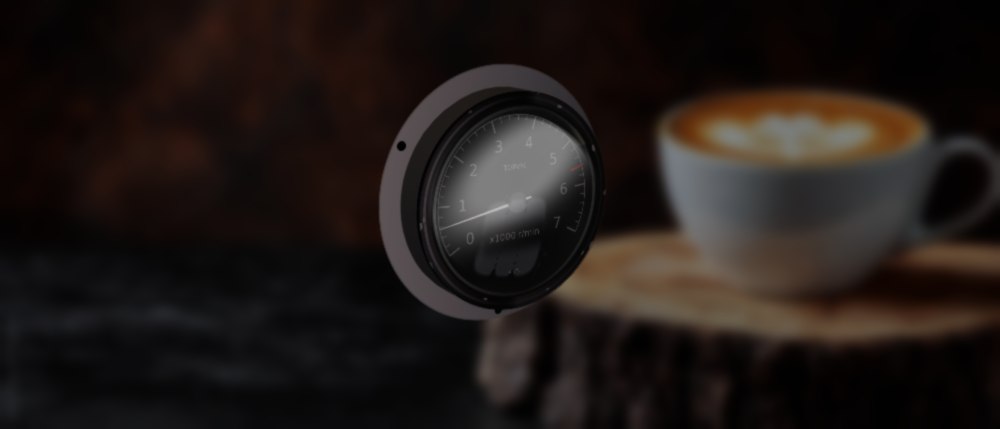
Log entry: 600 (rpm)
